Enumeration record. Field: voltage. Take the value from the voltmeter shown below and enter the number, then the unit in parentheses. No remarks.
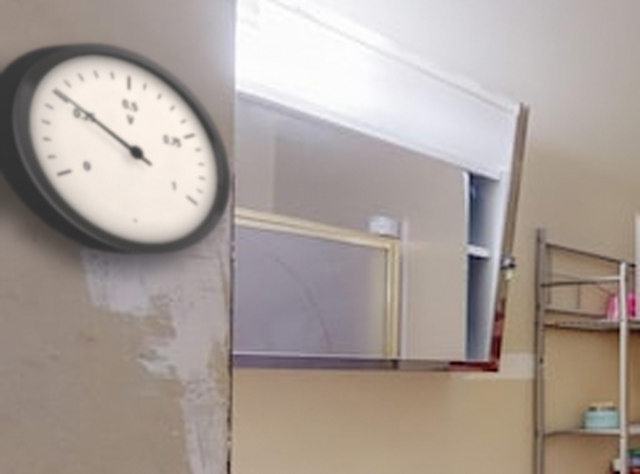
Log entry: 0.25 (V)
